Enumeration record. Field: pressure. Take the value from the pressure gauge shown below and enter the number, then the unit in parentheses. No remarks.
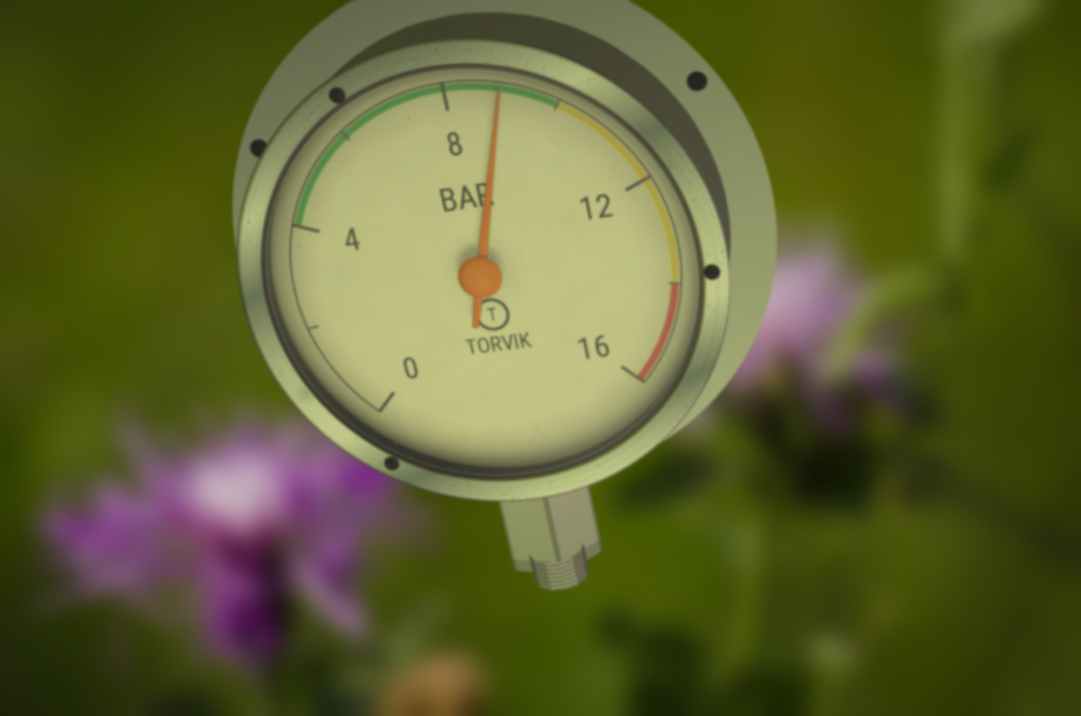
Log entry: 9 (bar)
